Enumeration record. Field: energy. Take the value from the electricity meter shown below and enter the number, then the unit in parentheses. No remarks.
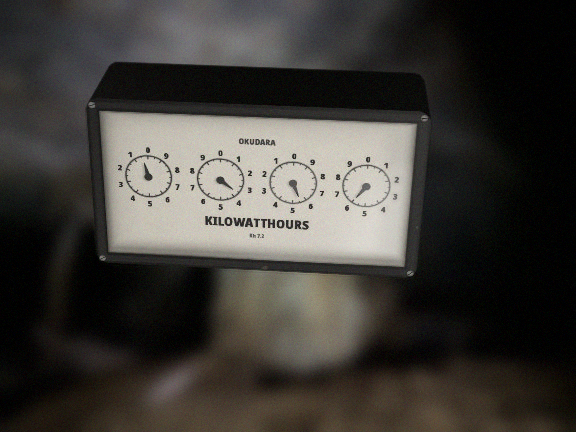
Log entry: 356 (kWh)
